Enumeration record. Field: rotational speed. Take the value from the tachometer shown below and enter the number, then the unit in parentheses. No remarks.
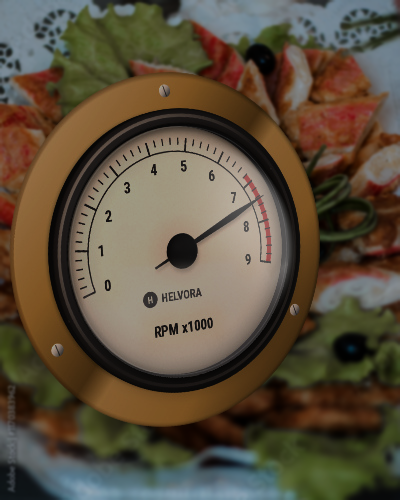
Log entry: 7400 (rpm)
